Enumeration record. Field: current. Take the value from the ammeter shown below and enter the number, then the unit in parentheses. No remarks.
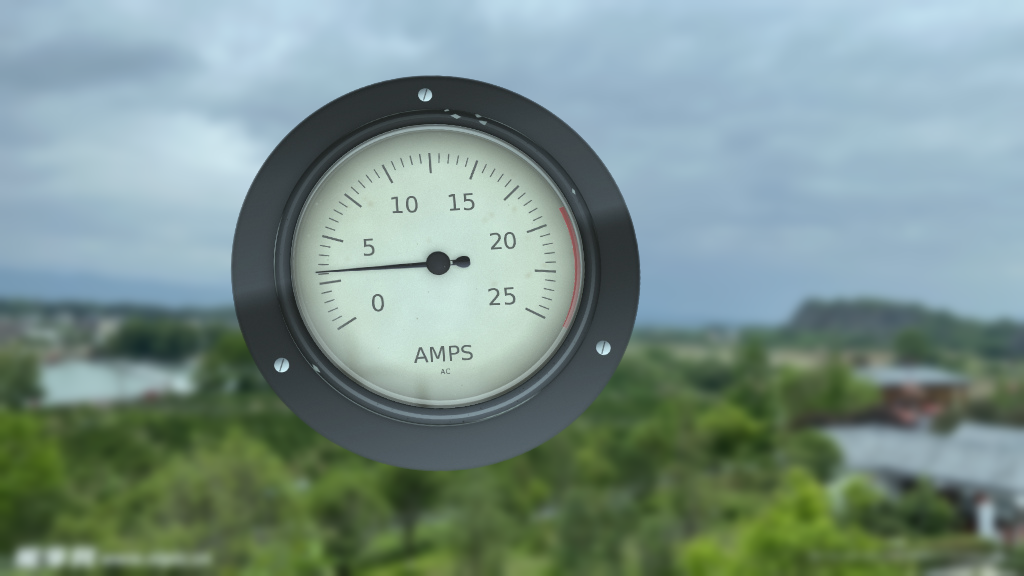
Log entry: 3 (A)
